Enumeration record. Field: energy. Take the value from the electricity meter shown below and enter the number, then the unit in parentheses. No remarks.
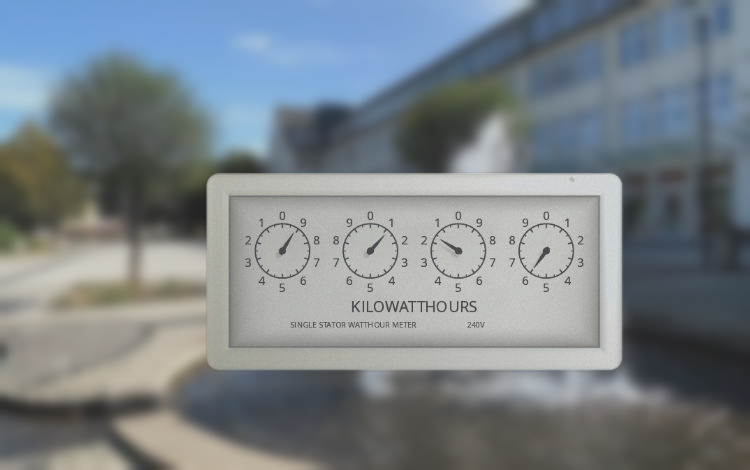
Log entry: 9116 (kWh)
